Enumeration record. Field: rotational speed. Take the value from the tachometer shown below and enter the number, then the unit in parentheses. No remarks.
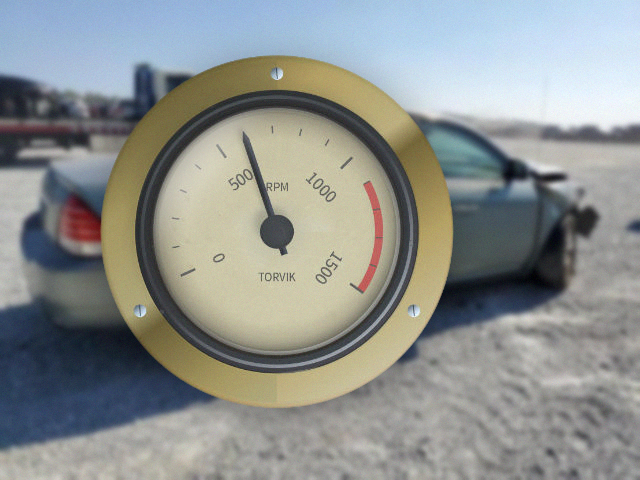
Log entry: 600 (rpm)
